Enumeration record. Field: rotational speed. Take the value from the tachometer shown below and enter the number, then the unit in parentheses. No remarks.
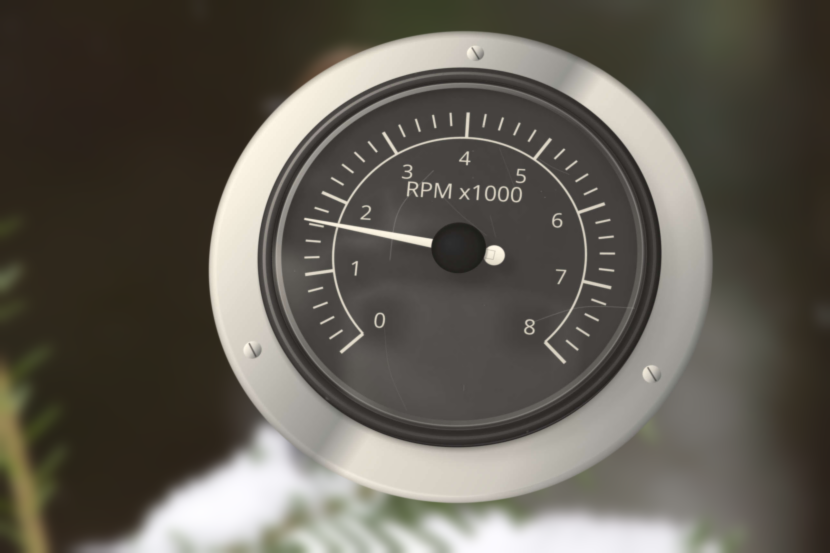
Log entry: 1600 (rpm)
